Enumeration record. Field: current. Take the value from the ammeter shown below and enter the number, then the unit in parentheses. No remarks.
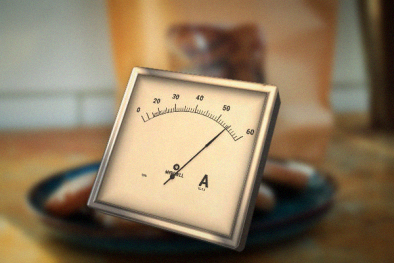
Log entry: 55 (A)
